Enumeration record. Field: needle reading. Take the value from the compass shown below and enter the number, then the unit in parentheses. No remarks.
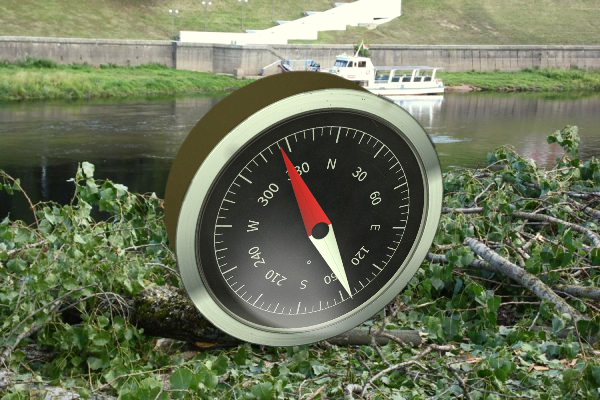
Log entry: 325 (°)
